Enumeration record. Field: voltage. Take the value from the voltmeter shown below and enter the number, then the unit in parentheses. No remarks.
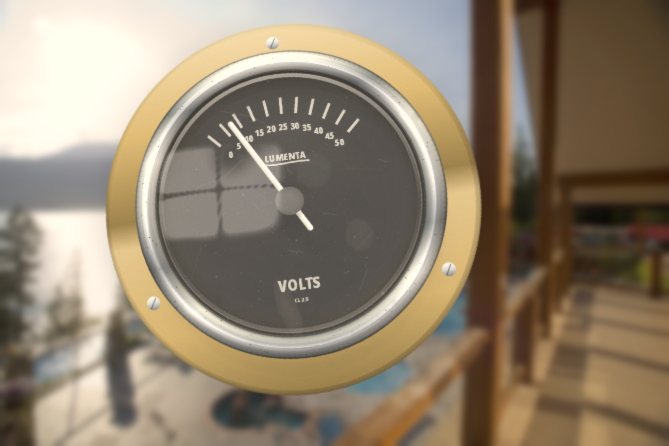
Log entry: 7.5 (V)
